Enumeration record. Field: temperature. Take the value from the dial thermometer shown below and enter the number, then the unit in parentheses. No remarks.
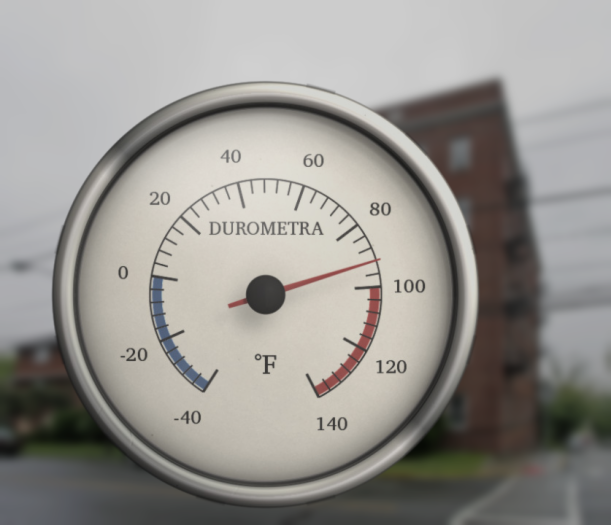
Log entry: 92 (°F)
